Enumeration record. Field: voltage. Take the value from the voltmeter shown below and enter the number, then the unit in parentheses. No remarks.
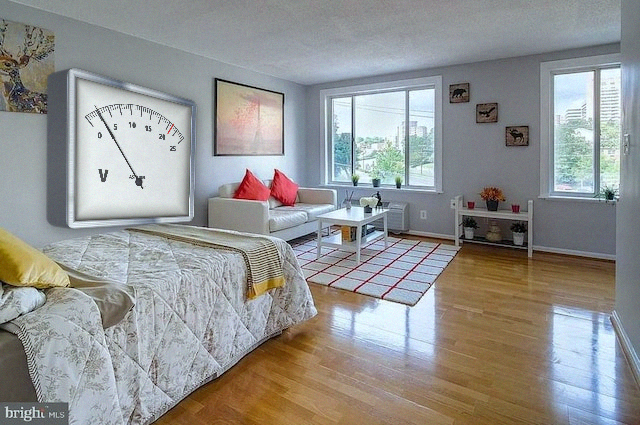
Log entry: 2.5 (V)
